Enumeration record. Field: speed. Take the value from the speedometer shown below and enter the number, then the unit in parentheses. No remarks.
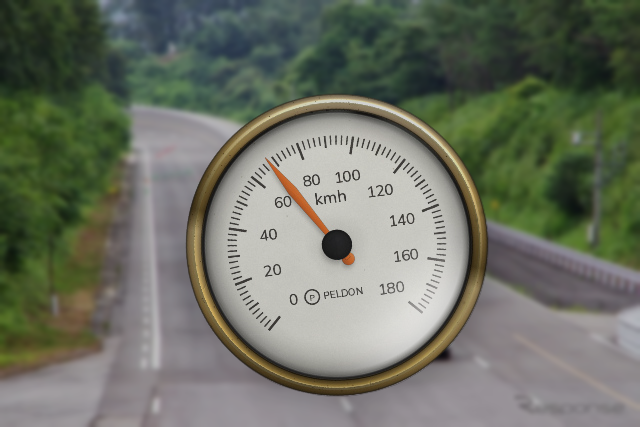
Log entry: 68 (km/h)
